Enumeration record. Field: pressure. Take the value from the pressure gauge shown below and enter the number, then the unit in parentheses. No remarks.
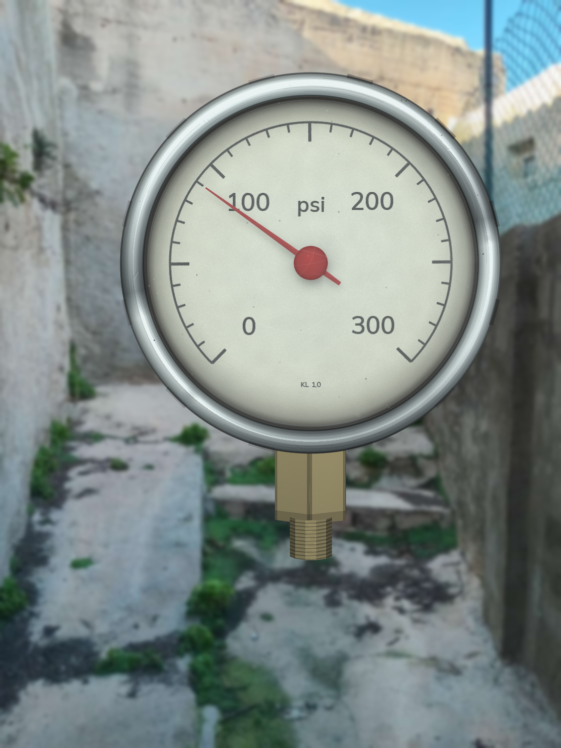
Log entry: 90 (psi)
